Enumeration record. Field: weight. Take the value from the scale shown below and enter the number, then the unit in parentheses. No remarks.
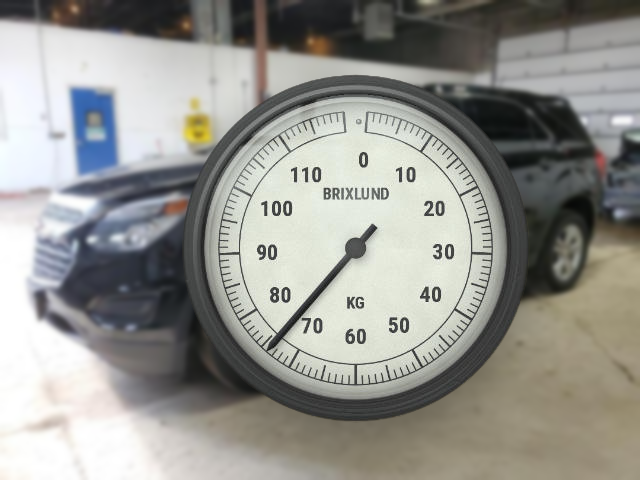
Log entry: 74 (kg)
